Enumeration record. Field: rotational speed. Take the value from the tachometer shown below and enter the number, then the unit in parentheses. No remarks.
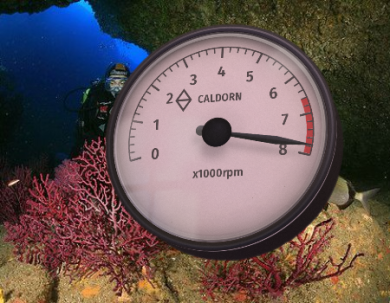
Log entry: 7800 (rpm)
